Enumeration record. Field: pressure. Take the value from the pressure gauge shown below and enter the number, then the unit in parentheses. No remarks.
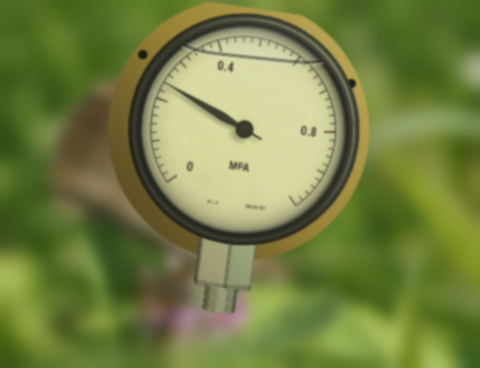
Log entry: 0.24 (MPa)
